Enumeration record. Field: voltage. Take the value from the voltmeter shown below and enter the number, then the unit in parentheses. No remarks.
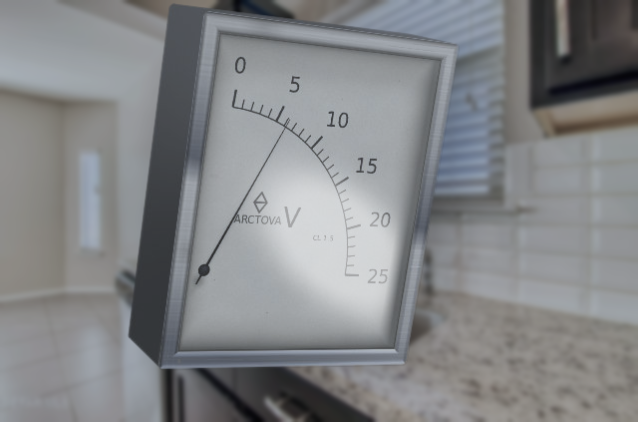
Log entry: 6 (V)
